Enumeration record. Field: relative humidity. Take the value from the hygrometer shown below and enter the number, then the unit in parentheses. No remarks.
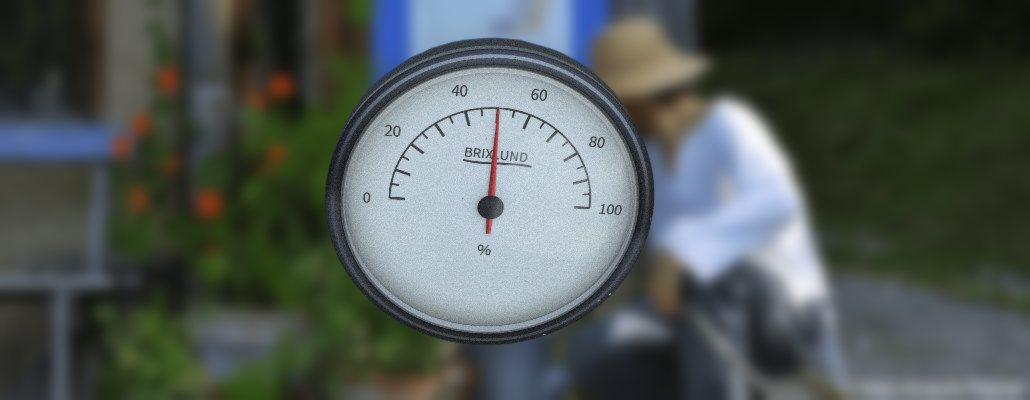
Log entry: 50 (%)
